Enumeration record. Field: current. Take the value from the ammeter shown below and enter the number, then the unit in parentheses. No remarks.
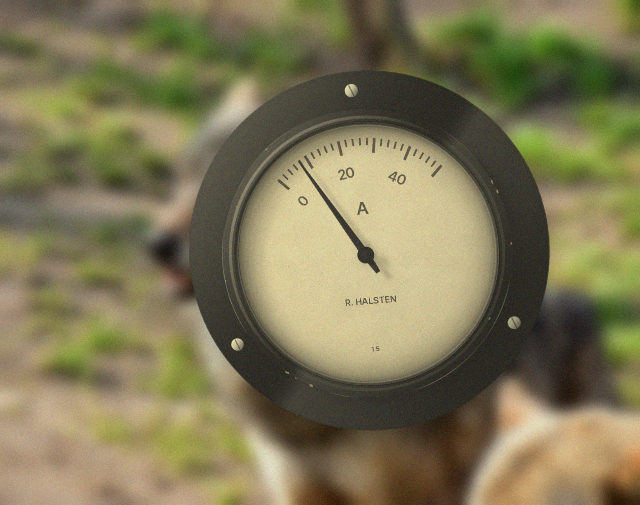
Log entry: 8 (A)
